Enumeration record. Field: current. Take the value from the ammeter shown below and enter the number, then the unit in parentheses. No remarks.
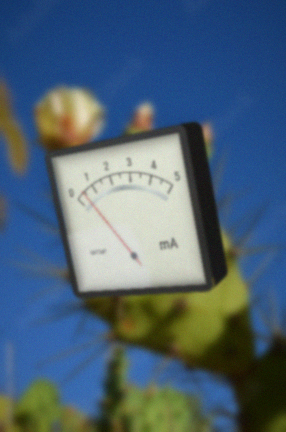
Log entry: 0.5 (mA)
